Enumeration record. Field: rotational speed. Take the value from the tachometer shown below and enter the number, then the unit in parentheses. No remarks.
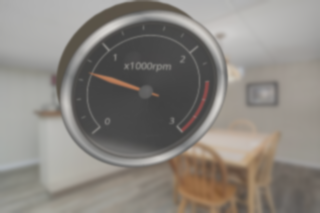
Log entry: 700 (rpm)
